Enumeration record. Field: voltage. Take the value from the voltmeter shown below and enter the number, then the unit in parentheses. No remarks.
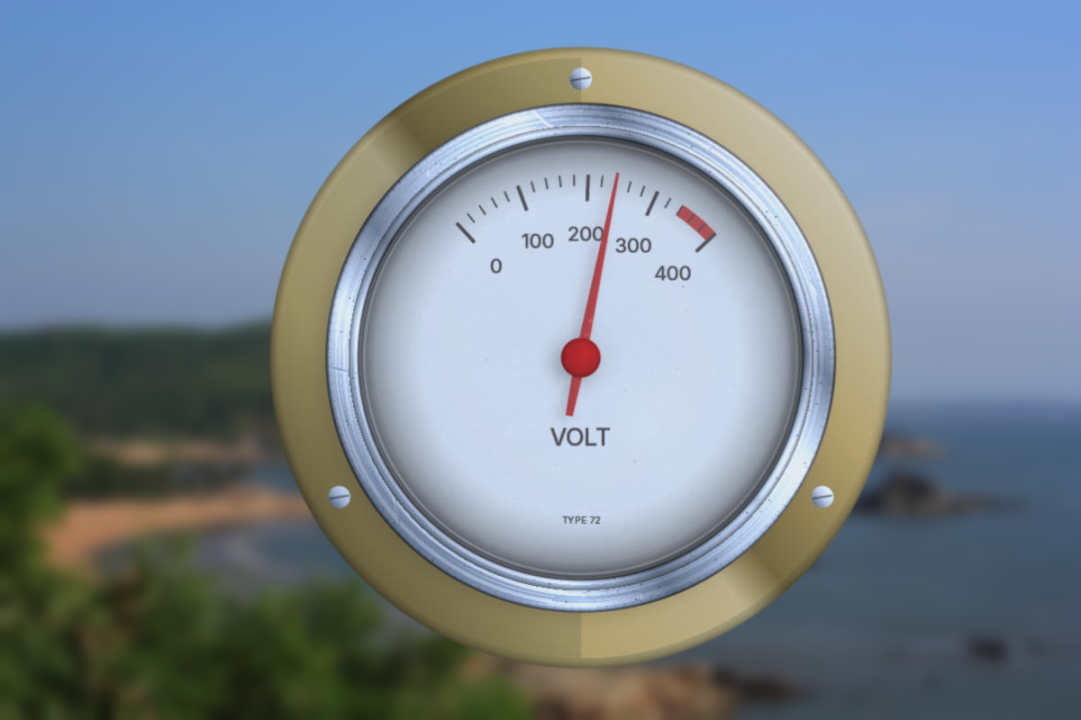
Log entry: 240 (V)
